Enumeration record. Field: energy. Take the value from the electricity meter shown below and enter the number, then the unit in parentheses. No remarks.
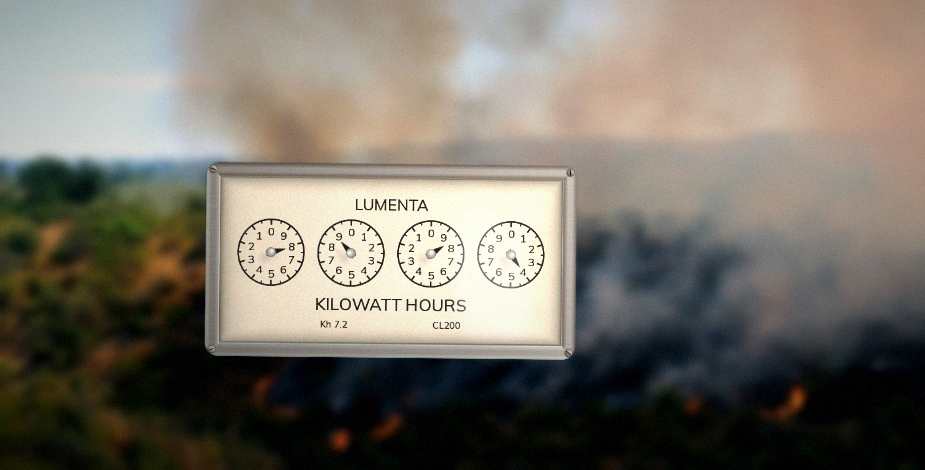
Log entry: 7884 (kWh)
